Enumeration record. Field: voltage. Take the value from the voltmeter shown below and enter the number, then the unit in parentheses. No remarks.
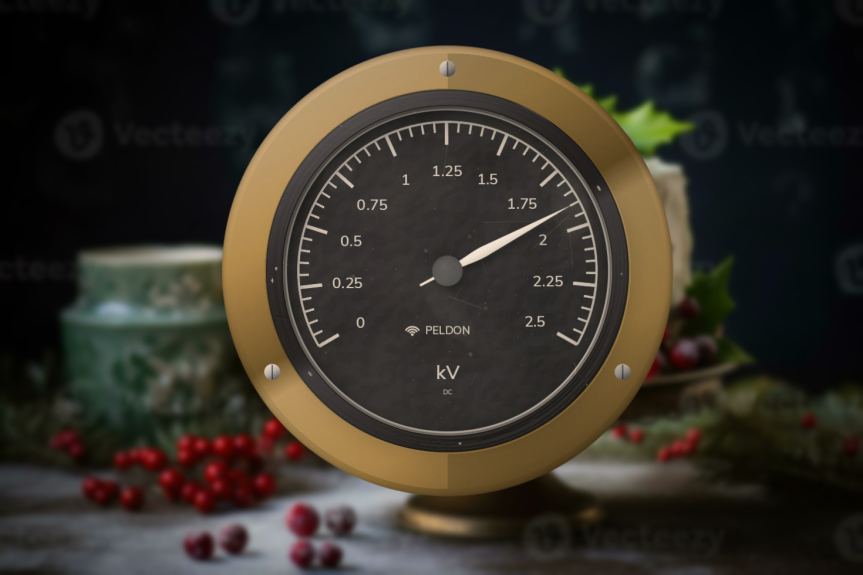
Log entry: 1.9 (kV)
